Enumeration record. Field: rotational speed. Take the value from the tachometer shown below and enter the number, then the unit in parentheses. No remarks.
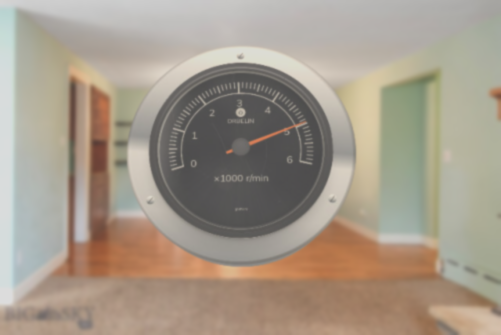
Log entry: 5000 (rpm)
